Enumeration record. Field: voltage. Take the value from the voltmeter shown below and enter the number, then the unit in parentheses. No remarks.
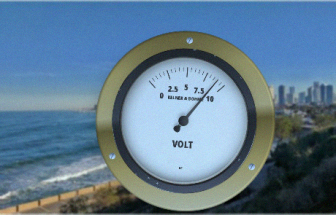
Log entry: 9 (V)
